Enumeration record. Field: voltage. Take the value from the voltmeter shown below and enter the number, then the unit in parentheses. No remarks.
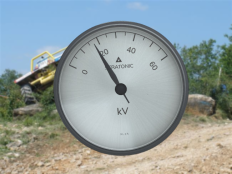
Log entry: 17.5 (kV)
